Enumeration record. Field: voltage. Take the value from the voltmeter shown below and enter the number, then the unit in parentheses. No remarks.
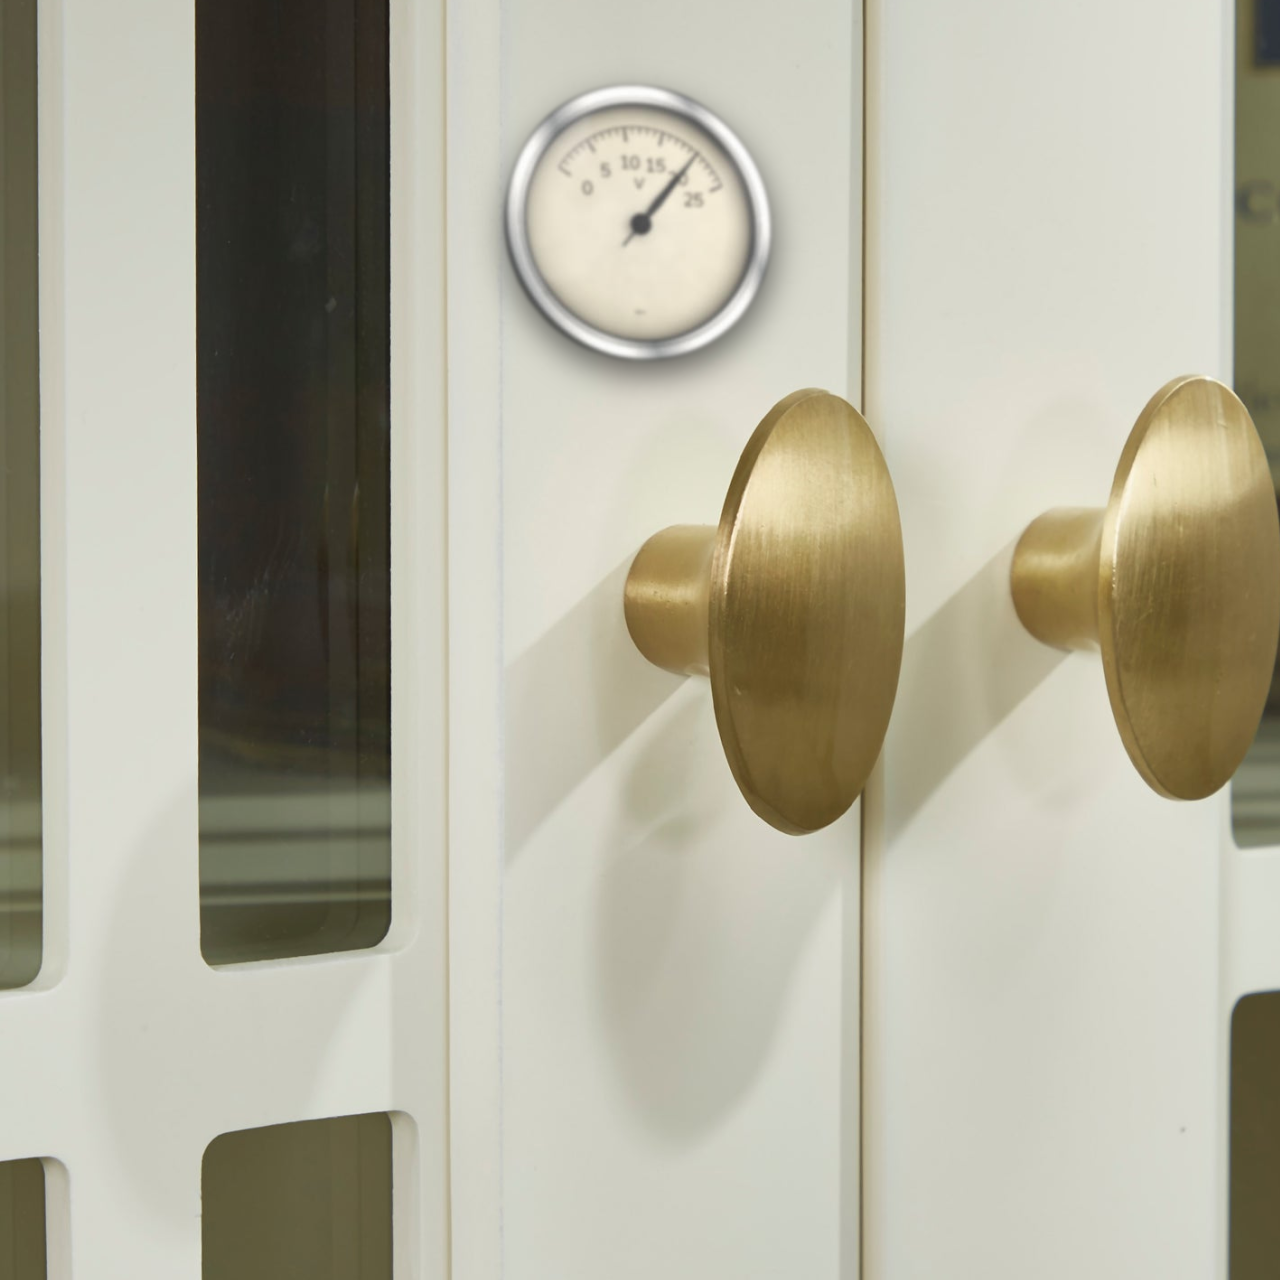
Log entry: 20 (V)
